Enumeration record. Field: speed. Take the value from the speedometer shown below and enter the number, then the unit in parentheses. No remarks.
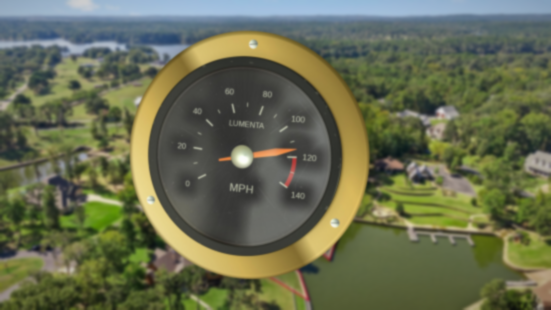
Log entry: 115 (mph)
